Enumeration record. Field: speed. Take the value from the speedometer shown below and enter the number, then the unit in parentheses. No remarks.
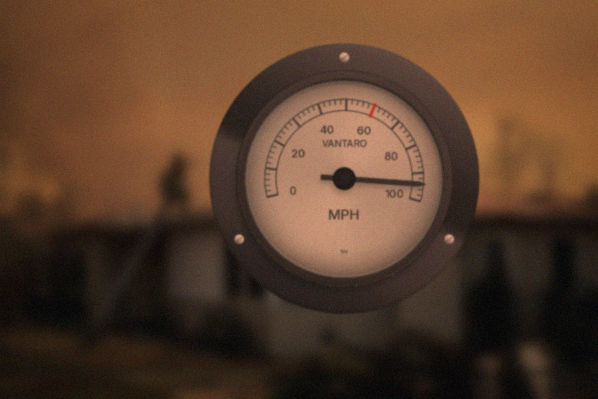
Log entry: 94 (mph)
